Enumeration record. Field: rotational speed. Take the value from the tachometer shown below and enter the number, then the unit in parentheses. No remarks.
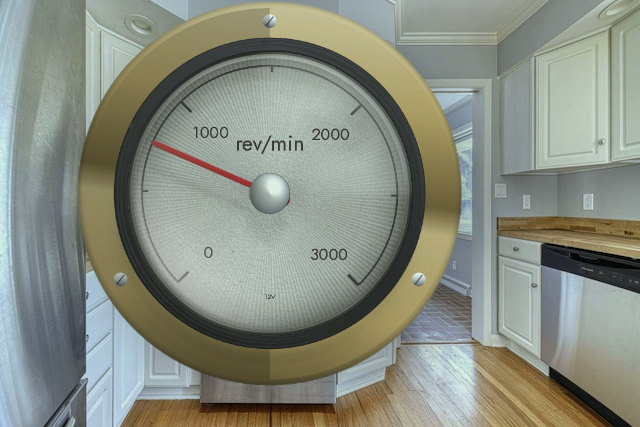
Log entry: 750 (rpm)
